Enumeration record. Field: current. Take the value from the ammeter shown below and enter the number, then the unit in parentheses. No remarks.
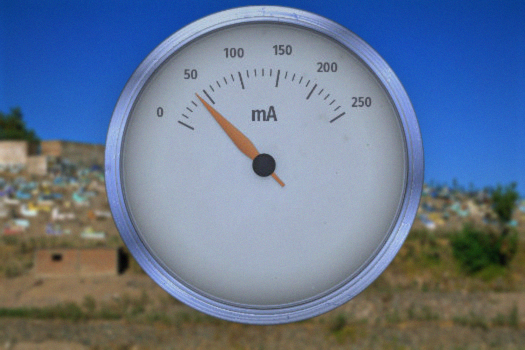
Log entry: 40 (mA)
